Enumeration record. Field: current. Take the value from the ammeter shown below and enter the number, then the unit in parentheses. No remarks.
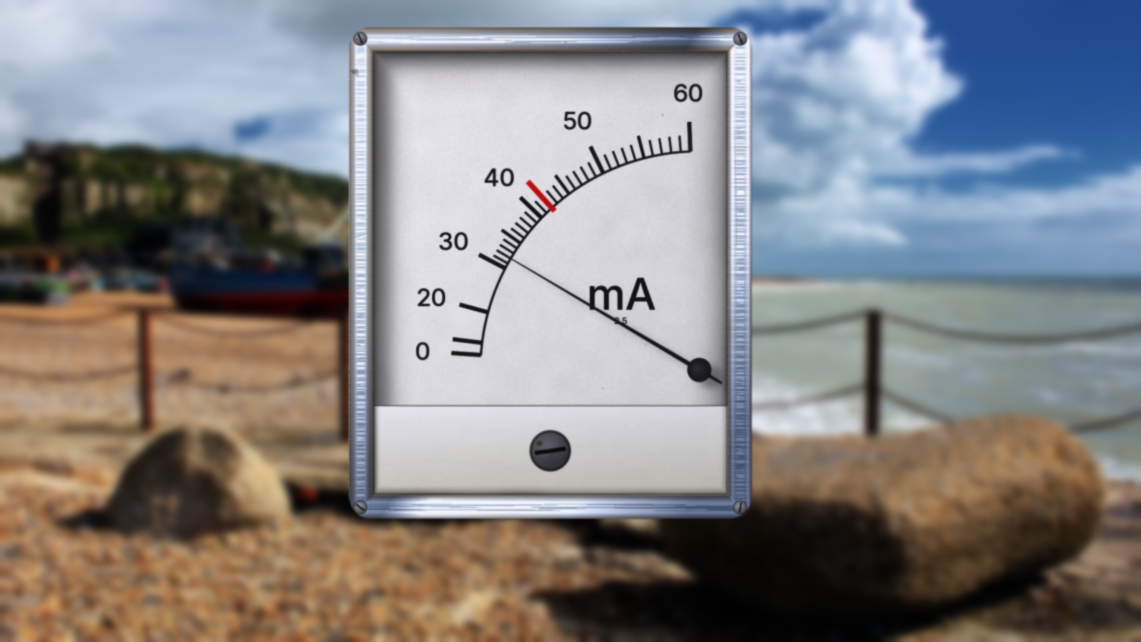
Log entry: 32 (mA)
